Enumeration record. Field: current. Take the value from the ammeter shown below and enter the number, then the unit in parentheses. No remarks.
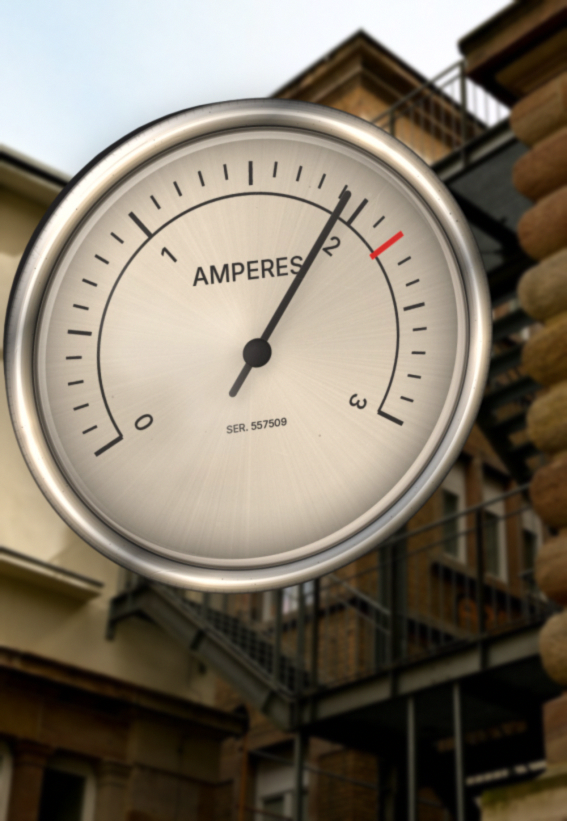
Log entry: 1.9 (A)
